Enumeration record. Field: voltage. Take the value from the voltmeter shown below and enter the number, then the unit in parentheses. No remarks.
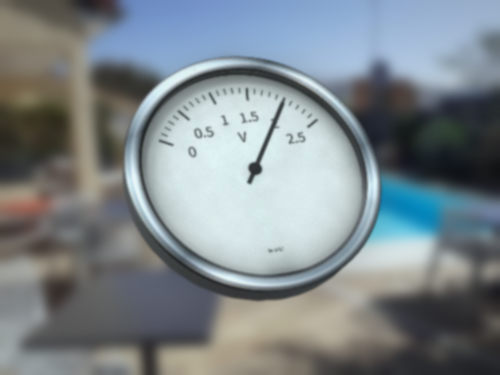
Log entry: 2 (V)
